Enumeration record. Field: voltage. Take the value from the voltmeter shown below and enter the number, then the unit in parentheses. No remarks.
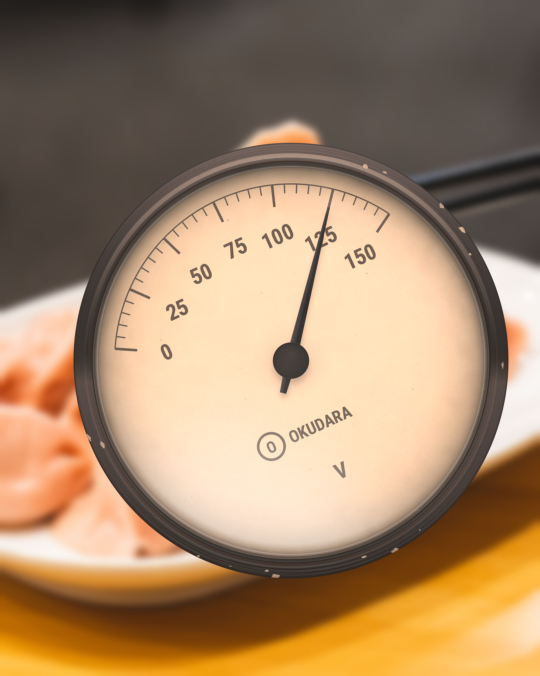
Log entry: 125 (V)
